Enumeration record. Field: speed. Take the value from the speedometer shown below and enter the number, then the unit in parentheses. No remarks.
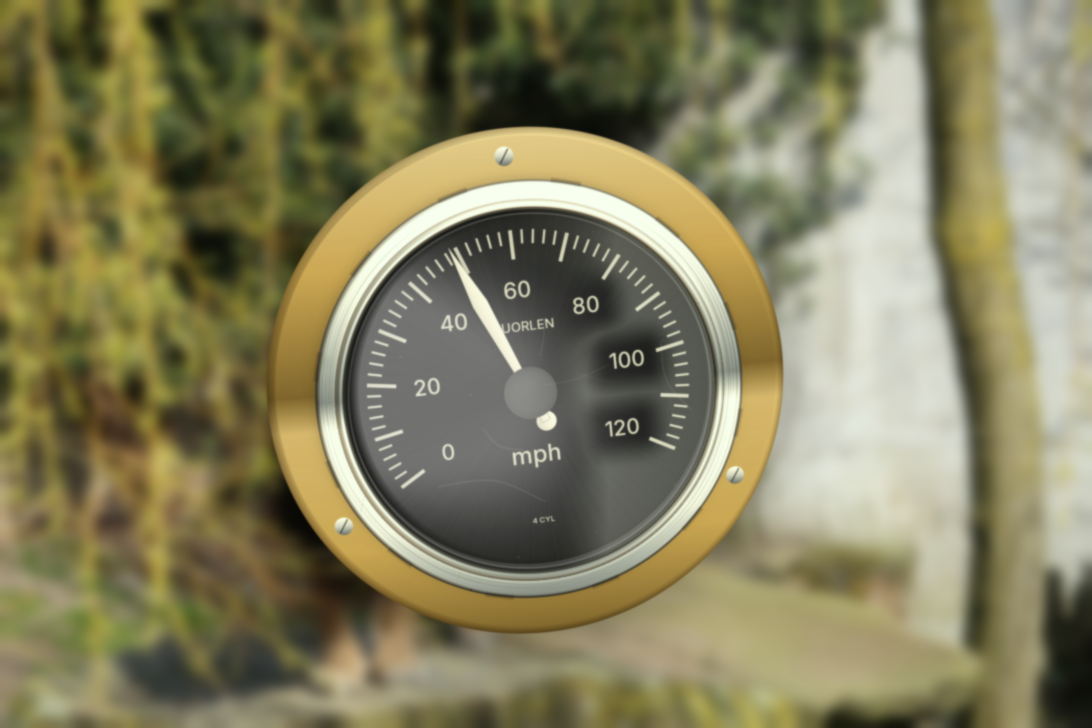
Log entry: 49 (mph)
